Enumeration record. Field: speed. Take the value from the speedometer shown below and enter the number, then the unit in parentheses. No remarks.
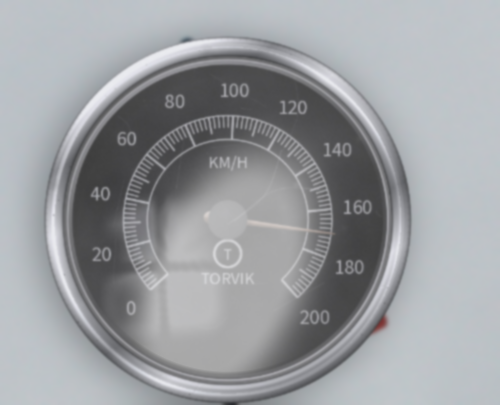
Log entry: 170 (km/h)
